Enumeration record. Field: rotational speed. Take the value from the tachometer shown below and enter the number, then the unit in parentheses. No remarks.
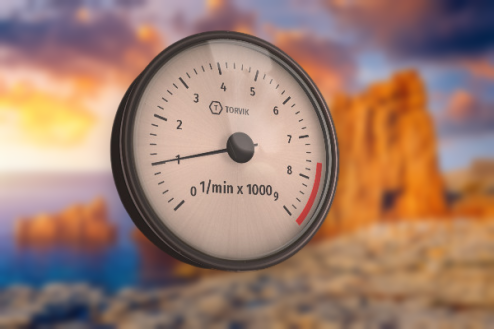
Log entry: 1000 (rpm)
